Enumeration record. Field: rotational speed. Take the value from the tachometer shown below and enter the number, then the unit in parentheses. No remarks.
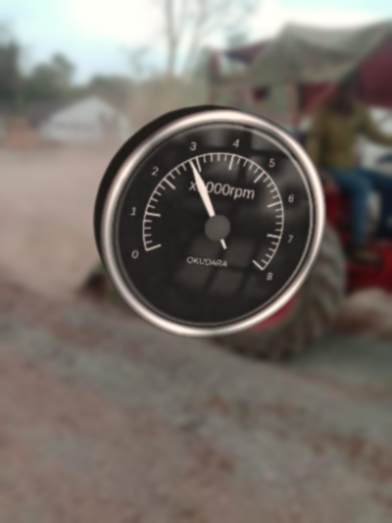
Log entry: 2800 (rpm)
